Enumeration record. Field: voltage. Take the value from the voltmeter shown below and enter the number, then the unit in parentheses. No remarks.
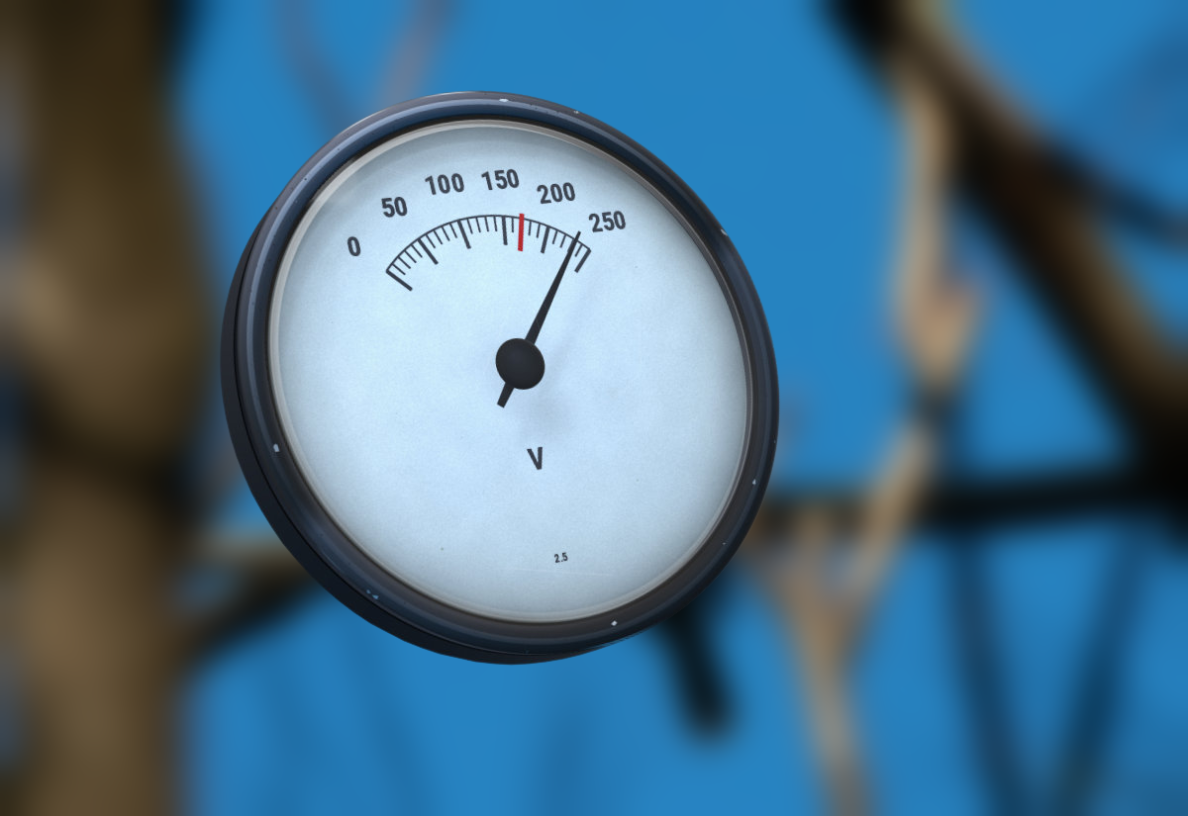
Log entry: 230 (V)
